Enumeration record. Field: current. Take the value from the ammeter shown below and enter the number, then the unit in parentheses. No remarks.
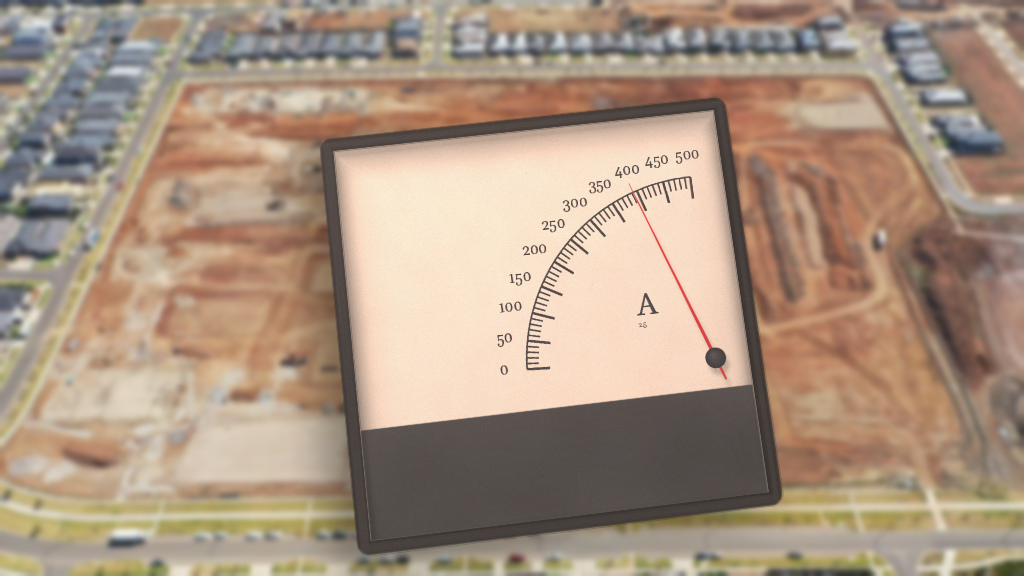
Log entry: 390 (A)
